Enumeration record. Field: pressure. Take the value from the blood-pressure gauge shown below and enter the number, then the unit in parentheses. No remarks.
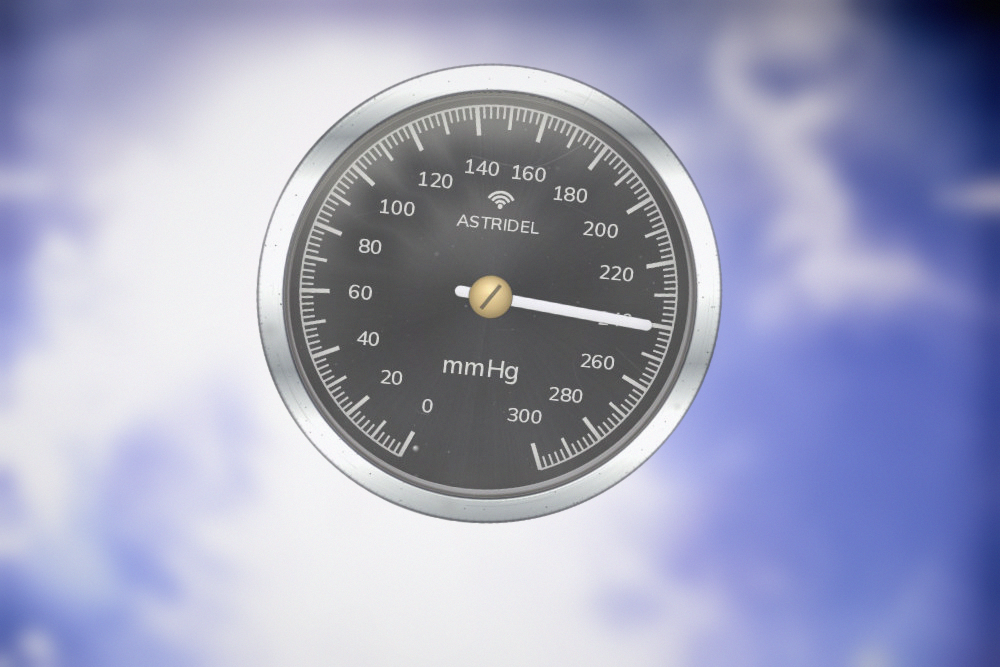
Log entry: 240 (mmHg)
